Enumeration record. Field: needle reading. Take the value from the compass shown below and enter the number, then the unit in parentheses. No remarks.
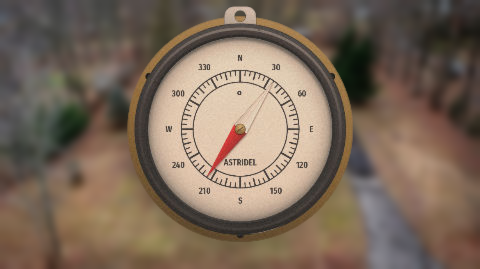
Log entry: 215 (°)
